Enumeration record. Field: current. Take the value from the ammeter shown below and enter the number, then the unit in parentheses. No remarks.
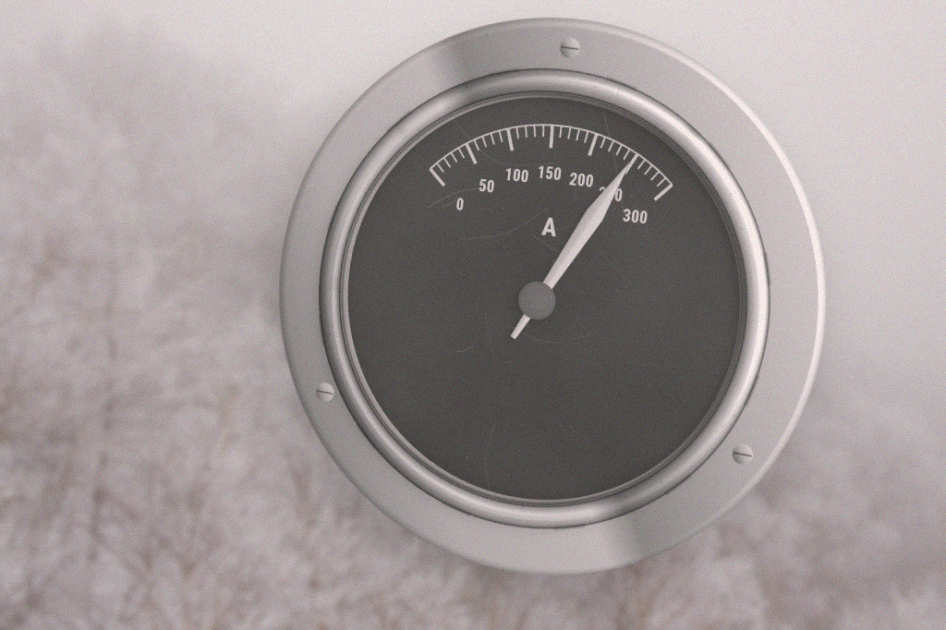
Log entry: 250 (A)
